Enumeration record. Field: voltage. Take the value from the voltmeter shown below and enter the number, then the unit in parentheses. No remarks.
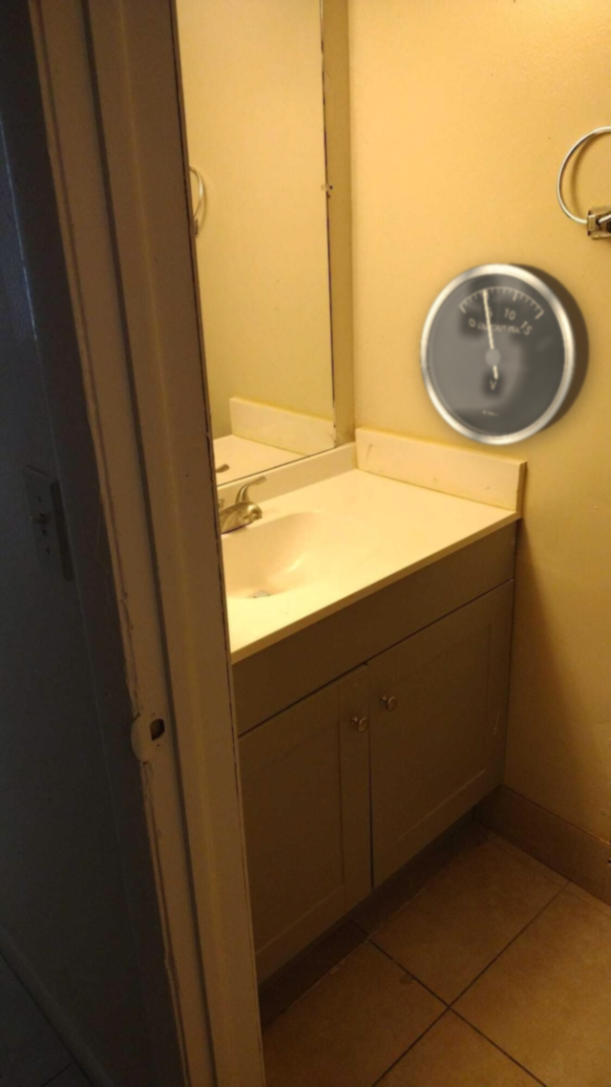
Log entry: 5 (V)
